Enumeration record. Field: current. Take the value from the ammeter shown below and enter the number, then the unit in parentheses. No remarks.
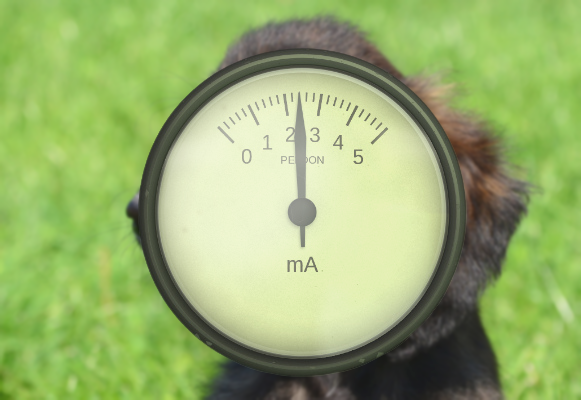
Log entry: 2.4 (mA)
